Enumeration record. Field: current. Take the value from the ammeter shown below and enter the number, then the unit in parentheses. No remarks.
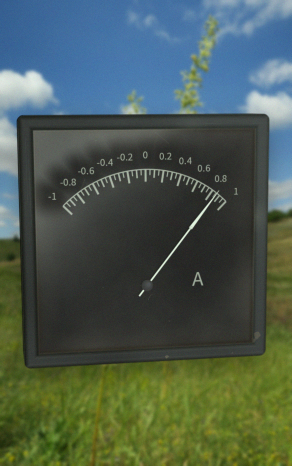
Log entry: 0.85 (A)
